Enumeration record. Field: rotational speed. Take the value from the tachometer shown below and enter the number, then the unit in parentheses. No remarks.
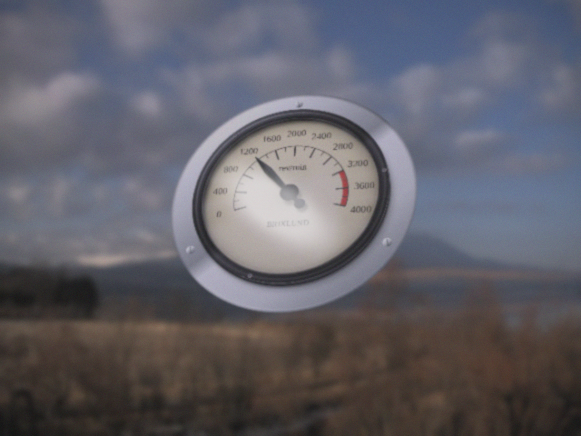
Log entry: 1200 (rpm)
